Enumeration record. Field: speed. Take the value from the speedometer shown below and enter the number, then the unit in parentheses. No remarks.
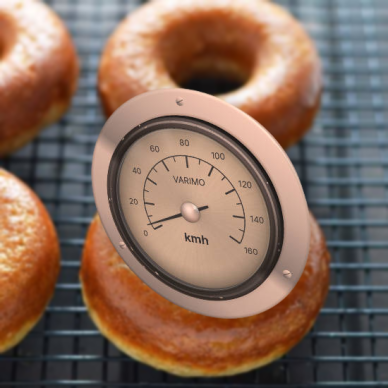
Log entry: 5 (km/h)
